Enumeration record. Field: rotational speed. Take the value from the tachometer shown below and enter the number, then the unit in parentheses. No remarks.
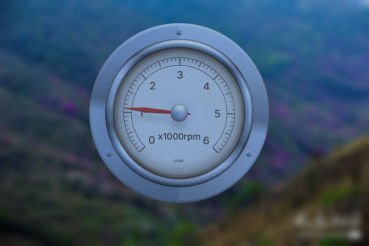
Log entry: 1100 (rpm)
